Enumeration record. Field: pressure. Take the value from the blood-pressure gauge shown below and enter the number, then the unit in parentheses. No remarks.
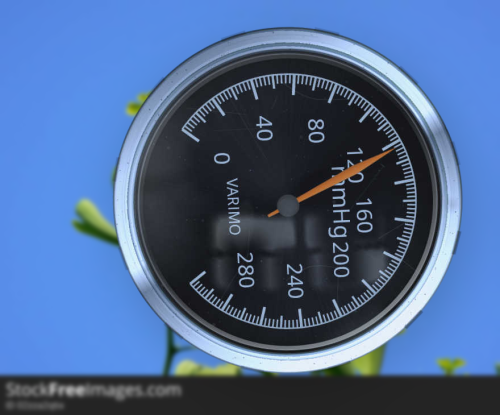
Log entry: 122 (mmHg)
